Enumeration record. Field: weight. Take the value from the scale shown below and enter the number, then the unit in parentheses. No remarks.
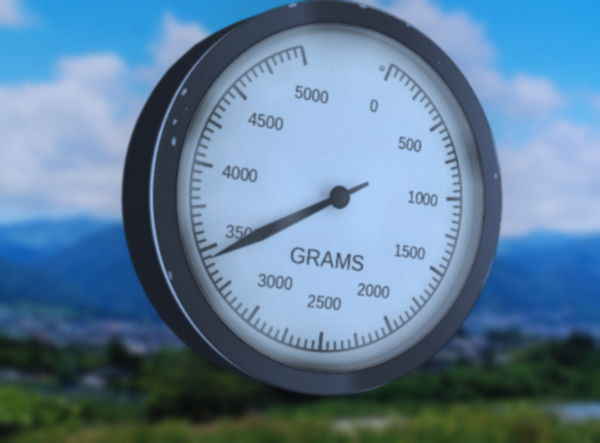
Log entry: 3450 (g)
